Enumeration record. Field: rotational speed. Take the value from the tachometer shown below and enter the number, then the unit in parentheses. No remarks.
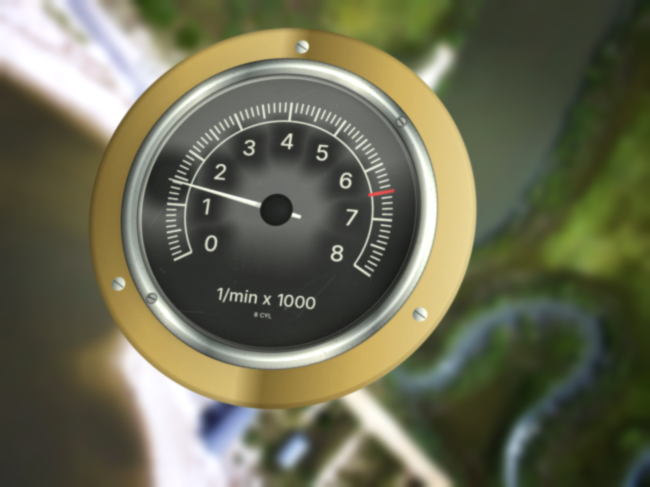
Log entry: 1400 (rpm)
